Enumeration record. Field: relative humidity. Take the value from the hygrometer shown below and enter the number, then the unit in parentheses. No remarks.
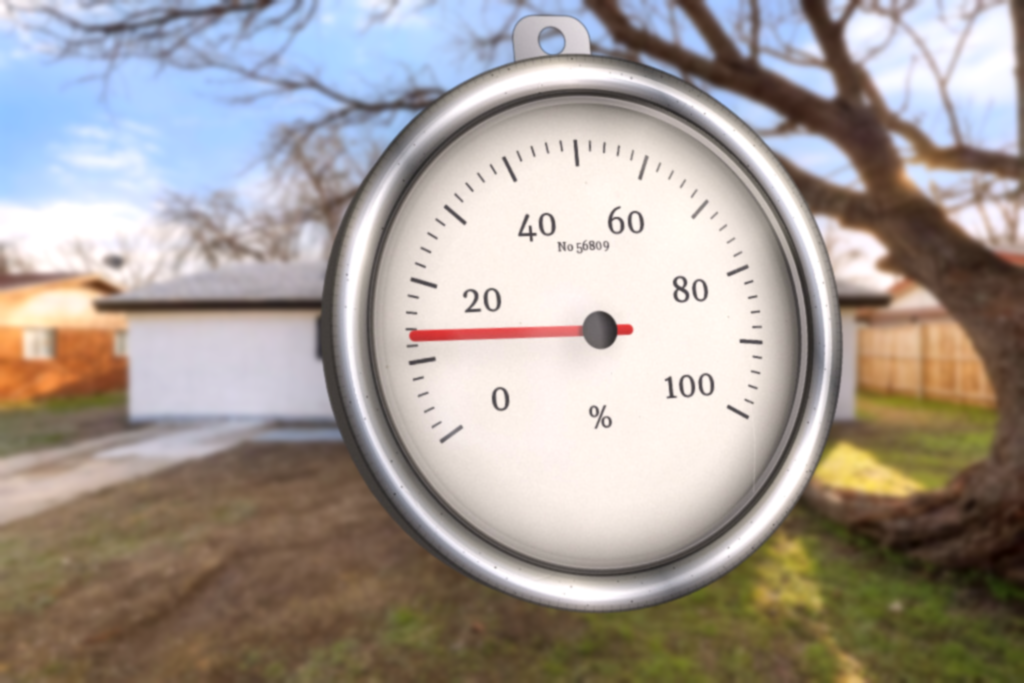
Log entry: 13 (%)
